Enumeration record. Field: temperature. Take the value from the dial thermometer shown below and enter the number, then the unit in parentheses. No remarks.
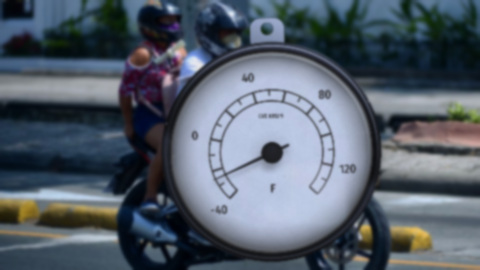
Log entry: -25 (°F)
